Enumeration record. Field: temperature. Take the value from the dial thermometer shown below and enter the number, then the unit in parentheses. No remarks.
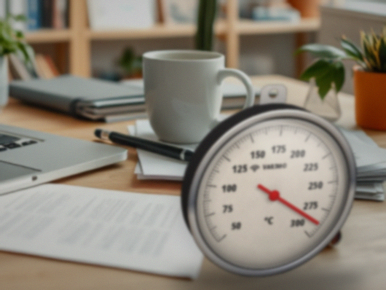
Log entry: 287.5 (°C)
